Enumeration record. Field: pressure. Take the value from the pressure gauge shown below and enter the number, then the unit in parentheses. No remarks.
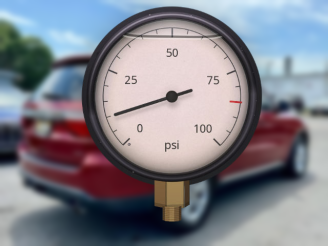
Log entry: 10 (psi)
